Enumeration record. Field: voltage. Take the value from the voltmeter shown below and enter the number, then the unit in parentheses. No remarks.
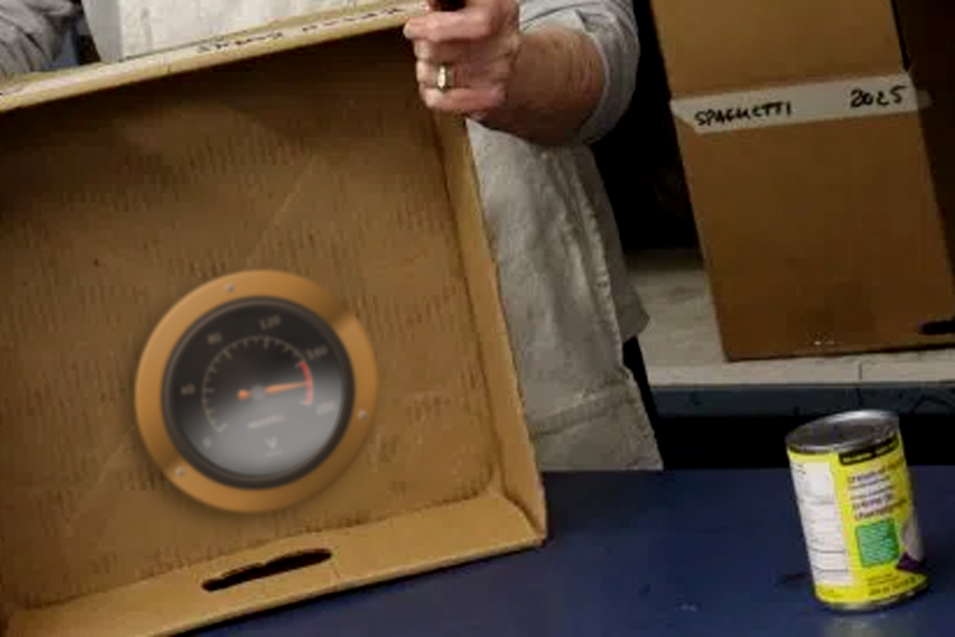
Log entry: 180 (V)
